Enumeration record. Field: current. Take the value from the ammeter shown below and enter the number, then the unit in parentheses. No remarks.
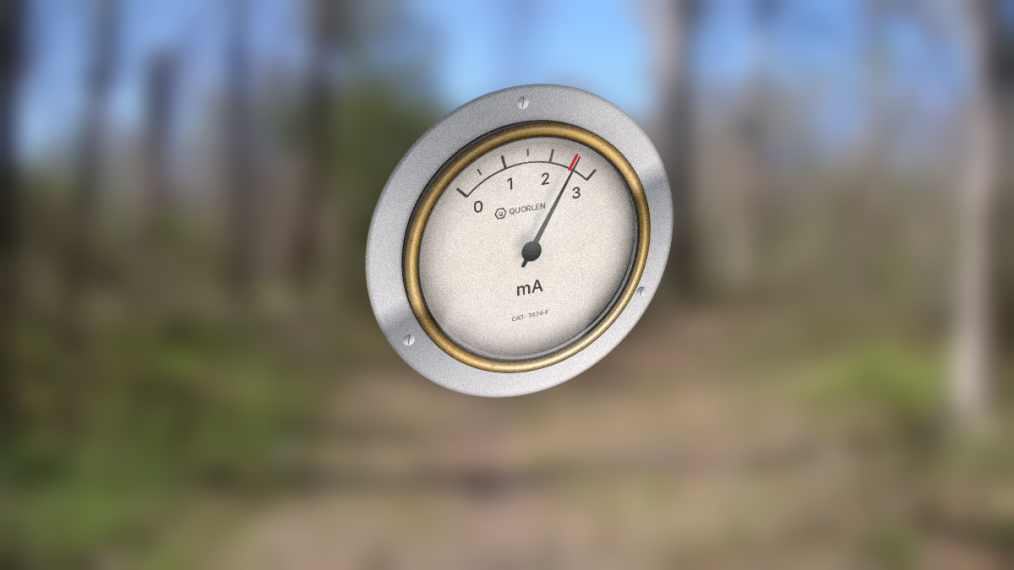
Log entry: 2.5 (mA)
